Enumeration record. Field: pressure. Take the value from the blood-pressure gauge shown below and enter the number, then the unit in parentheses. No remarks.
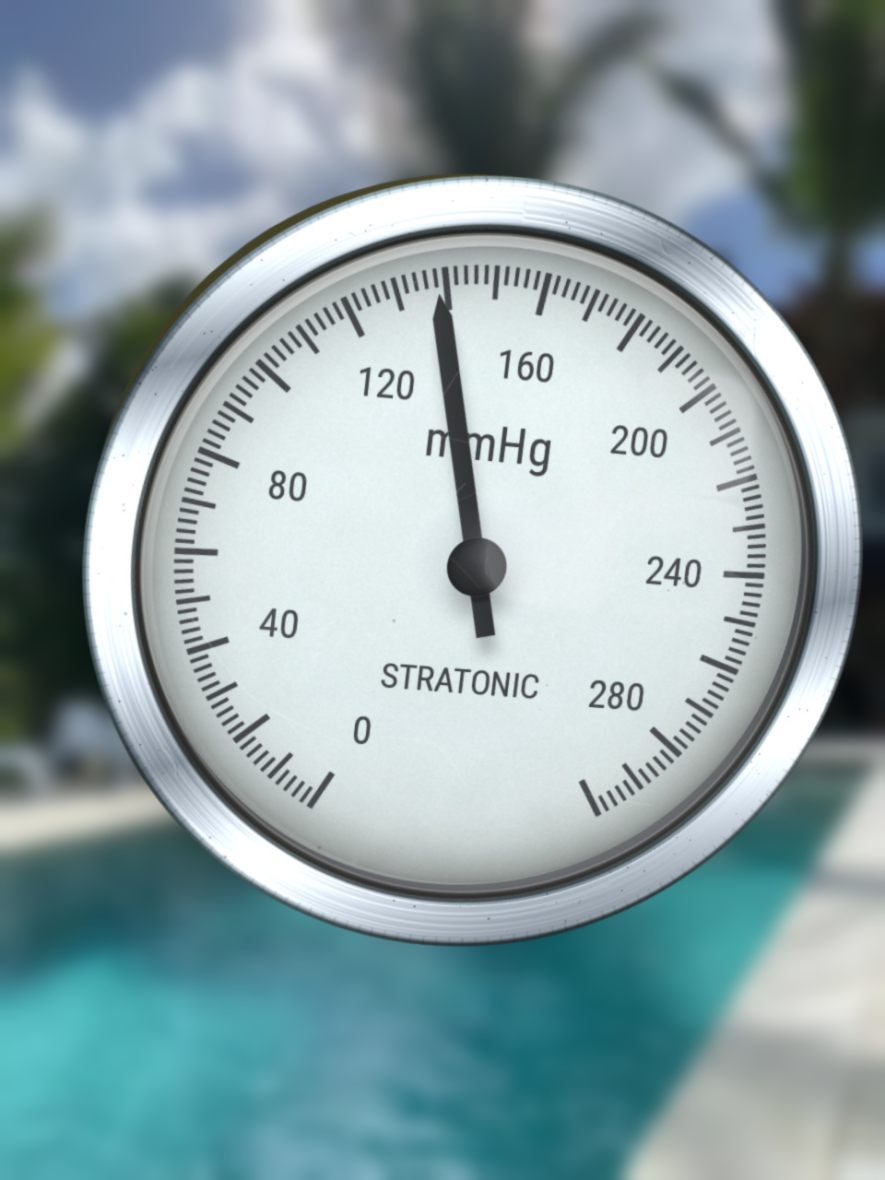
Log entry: 138 (mmHg)
